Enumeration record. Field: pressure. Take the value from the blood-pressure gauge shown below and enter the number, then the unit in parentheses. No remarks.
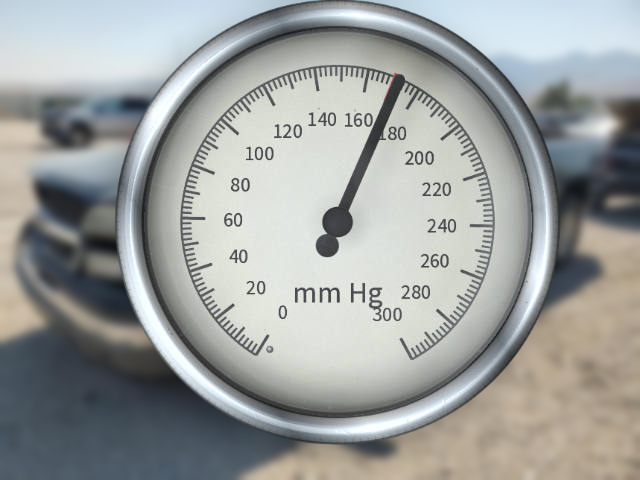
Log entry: 172 (mmHg)
